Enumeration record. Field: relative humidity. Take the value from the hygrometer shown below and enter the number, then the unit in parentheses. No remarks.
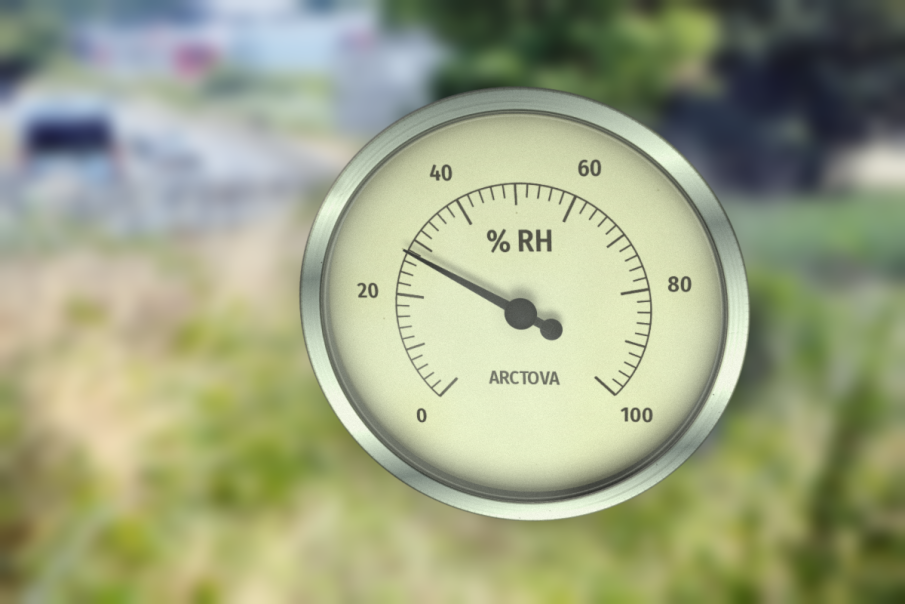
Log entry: 28 (%)
